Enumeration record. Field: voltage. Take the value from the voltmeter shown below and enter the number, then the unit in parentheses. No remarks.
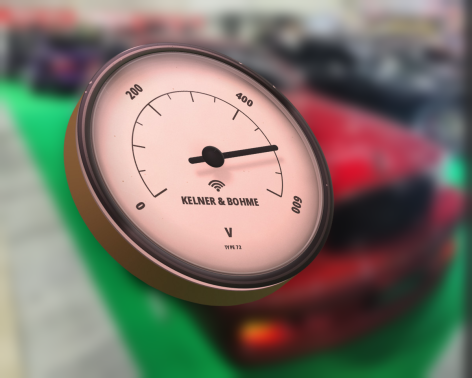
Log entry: 500 (V)
